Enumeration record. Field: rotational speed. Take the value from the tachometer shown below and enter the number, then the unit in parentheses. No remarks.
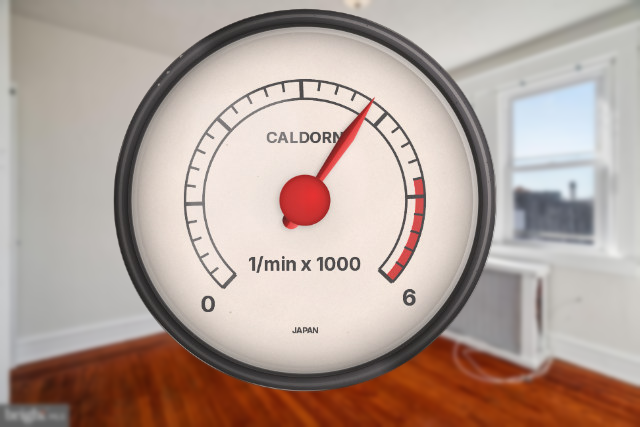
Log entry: 3800 (rpm)
